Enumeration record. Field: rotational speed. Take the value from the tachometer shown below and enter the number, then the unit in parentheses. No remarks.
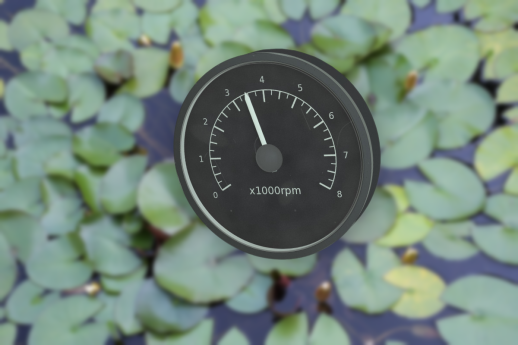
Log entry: 3500 (rpm)
